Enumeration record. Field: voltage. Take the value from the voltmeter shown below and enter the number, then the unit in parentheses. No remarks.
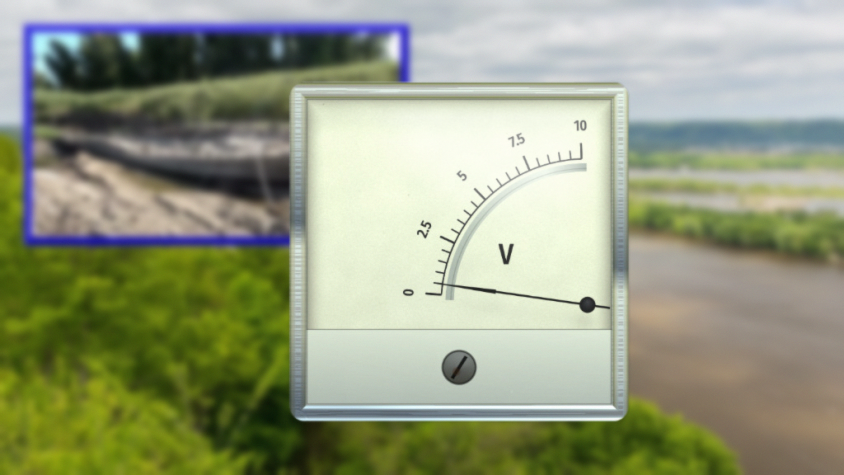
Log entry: 0.5 (V)
